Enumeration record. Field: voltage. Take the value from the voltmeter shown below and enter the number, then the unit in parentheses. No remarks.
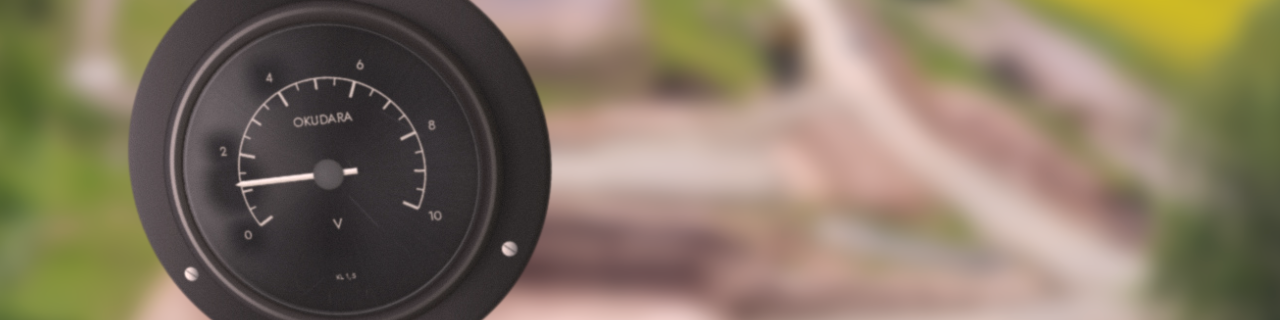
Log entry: 1.25 (V)
